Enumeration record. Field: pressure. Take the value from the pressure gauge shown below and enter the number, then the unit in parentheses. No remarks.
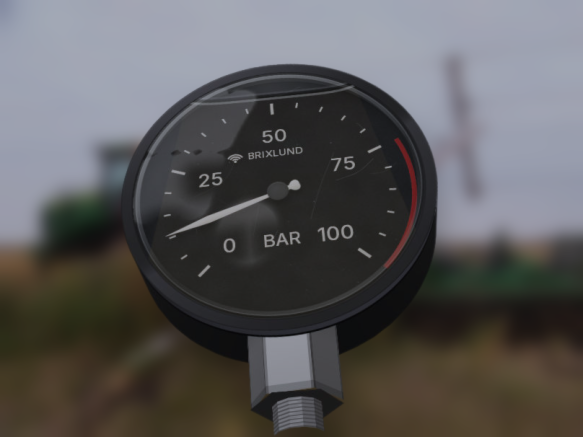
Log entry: 10 (bar)
